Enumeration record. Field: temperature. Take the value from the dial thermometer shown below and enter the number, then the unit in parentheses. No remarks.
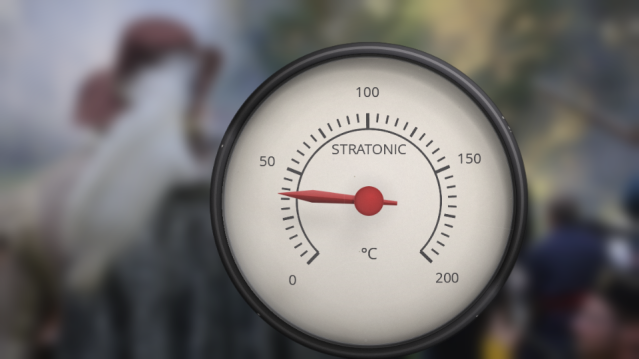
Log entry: 37.5 (°C)
